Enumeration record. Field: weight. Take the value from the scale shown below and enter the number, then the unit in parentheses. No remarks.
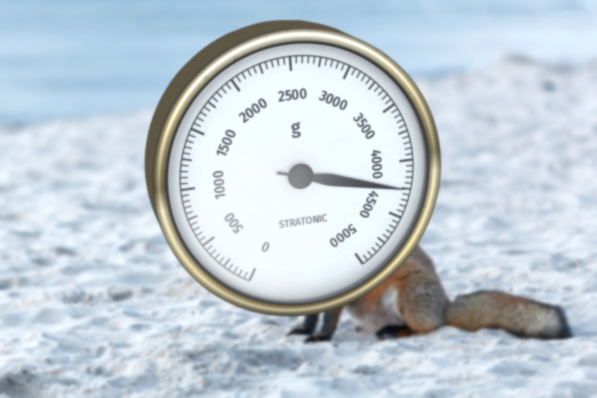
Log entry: 4250 (g)
